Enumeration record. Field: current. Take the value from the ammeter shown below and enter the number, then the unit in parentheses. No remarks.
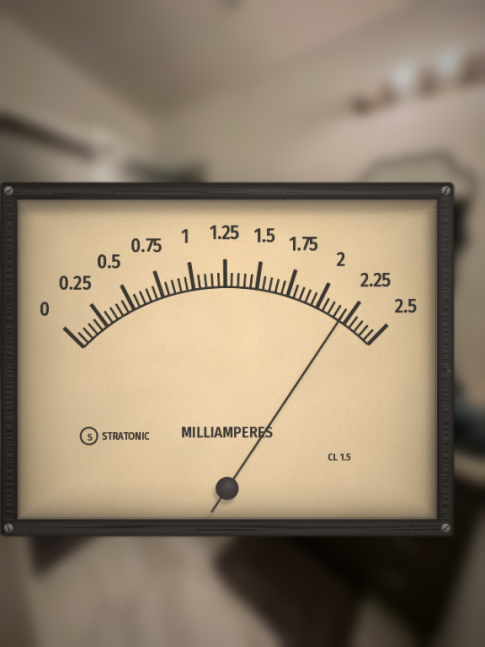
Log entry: 2.2 (mA)
